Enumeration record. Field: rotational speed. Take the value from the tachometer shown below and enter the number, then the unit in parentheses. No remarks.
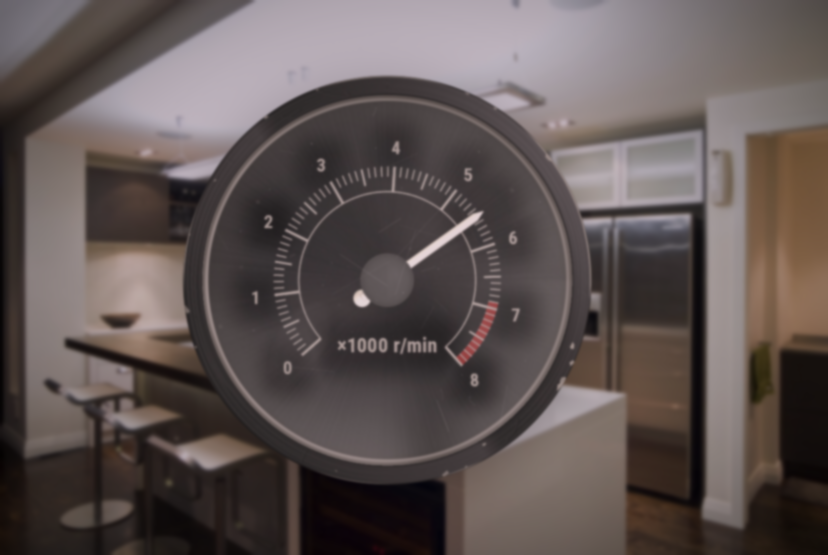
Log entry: 5500 (rpm)
